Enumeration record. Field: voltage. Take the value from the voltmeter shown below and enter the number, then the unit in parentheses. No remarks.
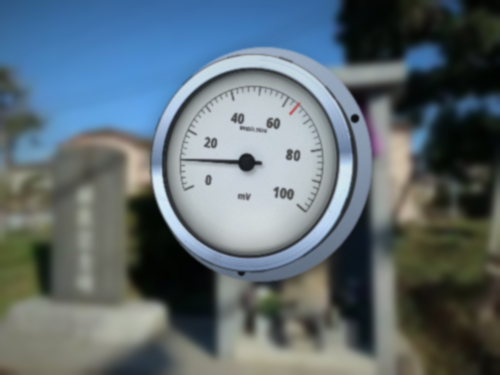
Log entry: 10 (mV)
